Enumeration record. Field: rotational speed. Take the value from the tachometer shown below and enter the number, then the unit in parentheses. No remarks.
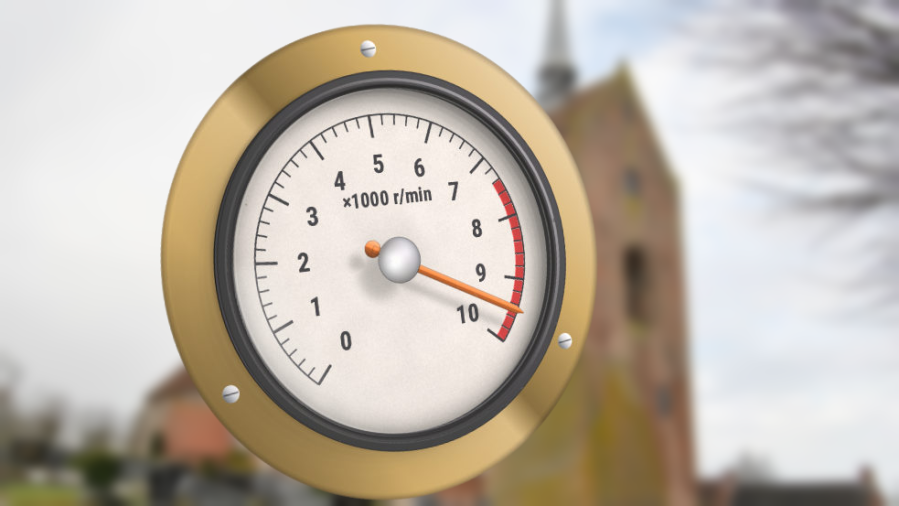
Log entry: 9500 (rpm)
